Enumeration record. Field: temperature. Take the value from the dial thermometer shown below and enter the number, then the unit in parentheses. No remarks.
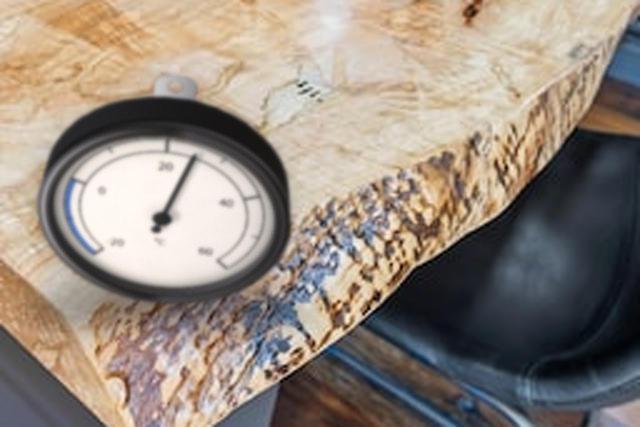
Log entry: 25 (°C)
